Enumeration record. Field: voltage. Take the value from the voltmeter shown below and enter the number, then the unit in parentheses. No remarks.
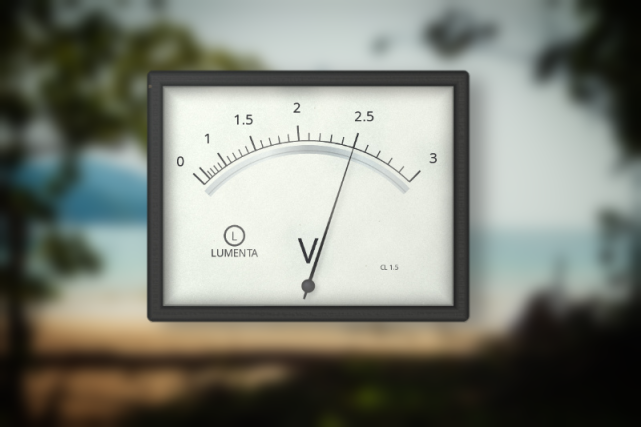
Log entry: 2.5 (V)
